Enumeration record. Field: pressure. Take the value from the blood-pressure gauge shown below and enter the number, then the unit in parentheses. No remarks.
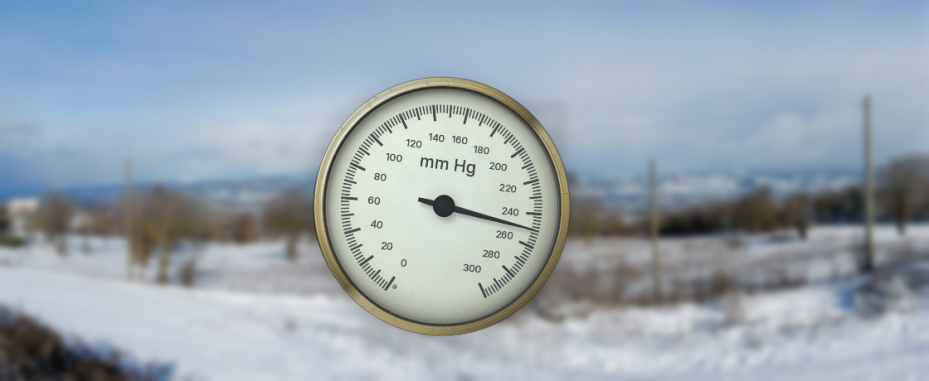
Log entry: 250 (mmHg)
